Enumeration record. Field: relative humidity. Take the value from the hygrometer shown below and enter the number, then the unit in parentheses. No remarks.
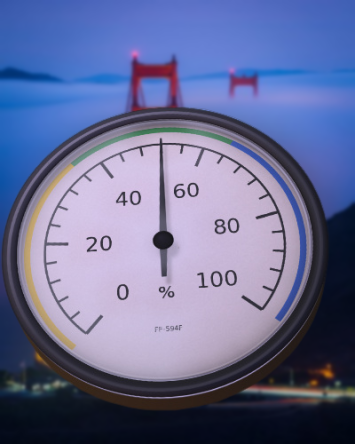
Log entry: 52 (%)
